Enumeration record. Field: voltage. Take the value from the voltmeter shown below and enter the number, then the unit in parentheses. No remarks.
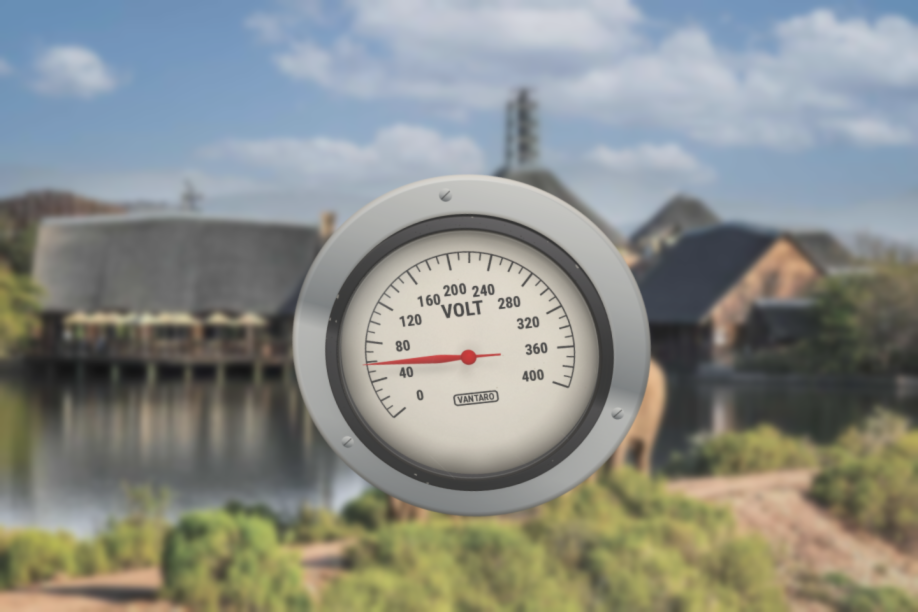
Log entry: 60 (V)
